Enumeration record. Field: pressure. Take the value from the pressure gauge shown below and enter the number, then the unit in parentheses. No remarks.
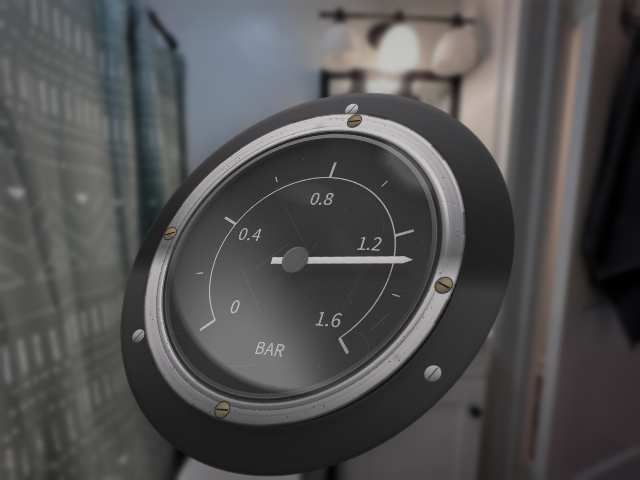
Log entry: 1.3 (bar)
